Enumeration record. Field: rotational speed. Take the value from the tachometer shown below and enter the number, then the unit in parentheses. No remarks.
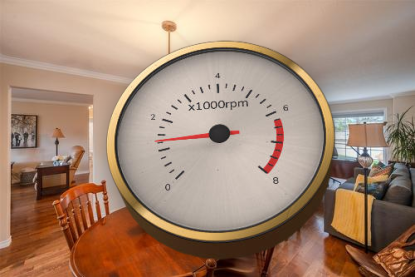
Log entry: 1250 (rpm)
